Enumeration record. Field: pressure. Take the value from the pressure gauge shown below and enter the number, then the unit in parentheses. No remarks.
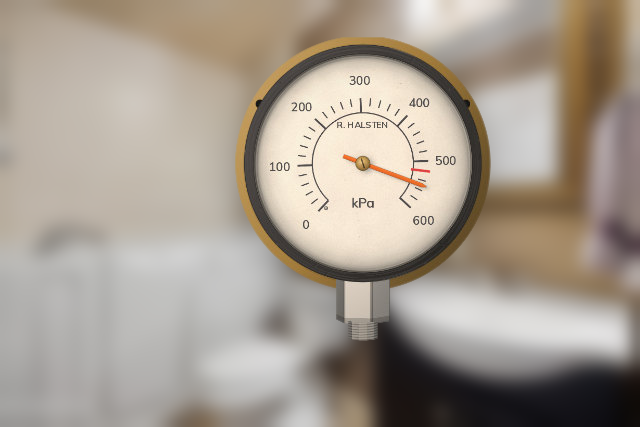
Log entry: 550 (kPa)
